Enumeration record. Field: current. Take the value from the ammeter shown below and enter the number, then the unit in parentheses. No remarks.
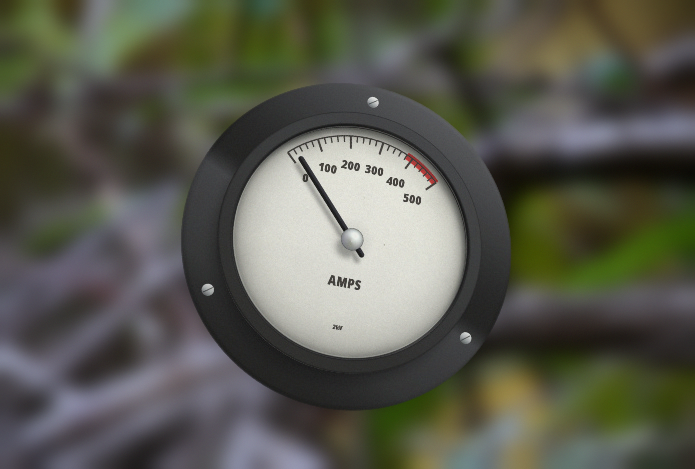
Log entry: 20 (A)
